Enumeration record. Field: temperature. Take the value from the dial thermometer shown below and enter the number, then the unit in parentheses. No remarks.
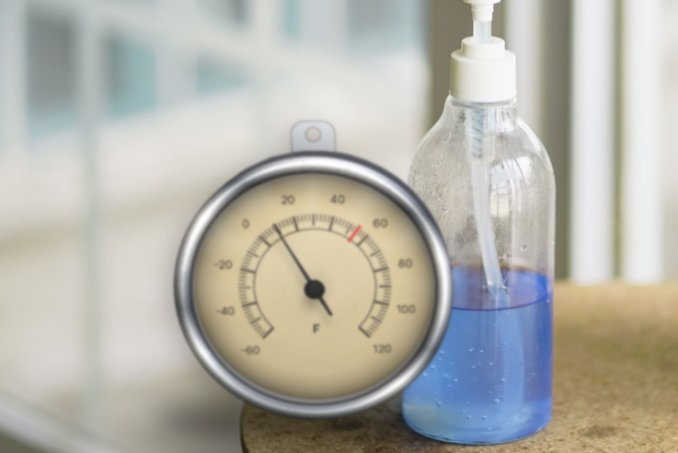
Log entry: 10 (°F)
